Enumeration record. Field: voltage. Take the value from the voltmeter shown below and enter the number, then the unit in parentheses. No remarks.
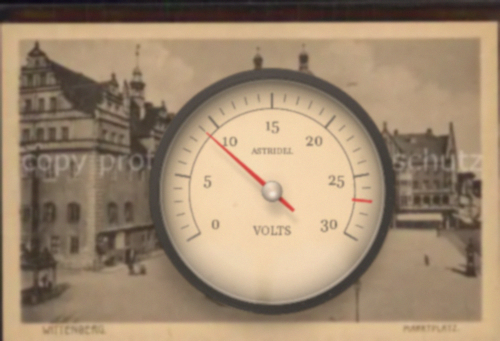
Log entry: 9 (V)
